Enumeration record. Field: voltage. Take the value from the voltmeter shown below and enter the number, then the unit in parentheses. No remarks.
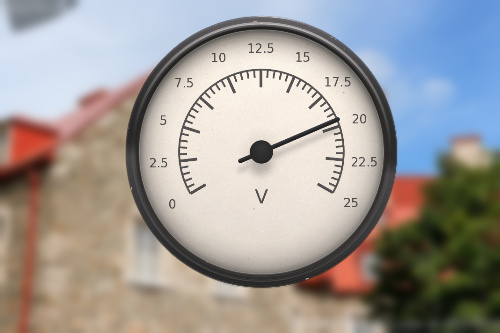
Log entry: 19.5 (V)
